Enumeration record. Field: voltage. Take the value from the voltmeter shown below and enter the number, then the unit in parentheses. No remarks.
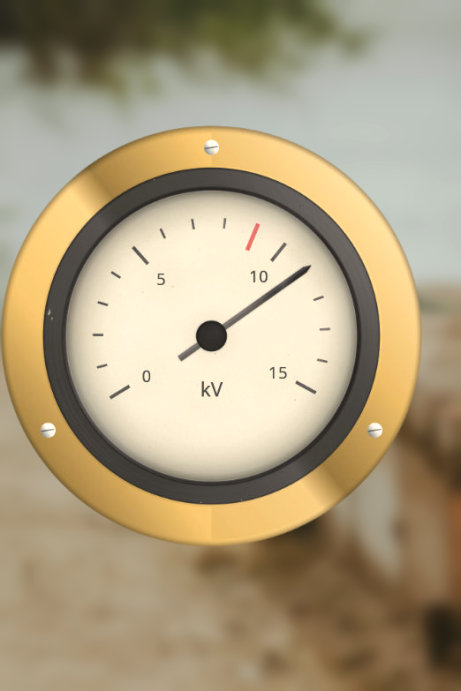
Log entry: 11 (kV)
